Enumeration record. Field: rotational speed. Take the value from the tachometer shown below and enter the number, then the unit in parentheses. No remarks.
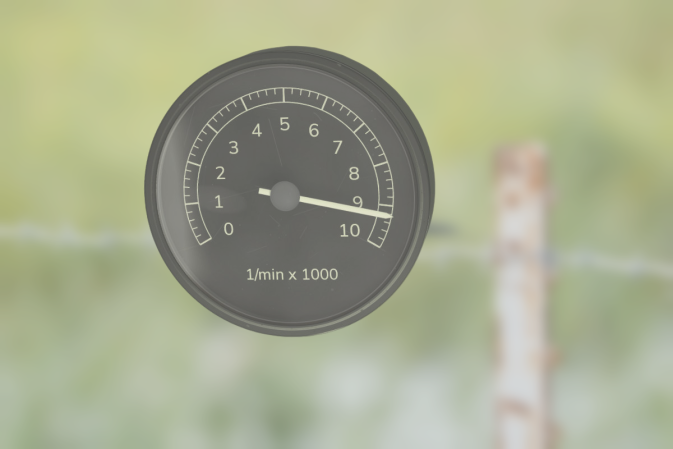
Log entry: 9200 (rpm)
